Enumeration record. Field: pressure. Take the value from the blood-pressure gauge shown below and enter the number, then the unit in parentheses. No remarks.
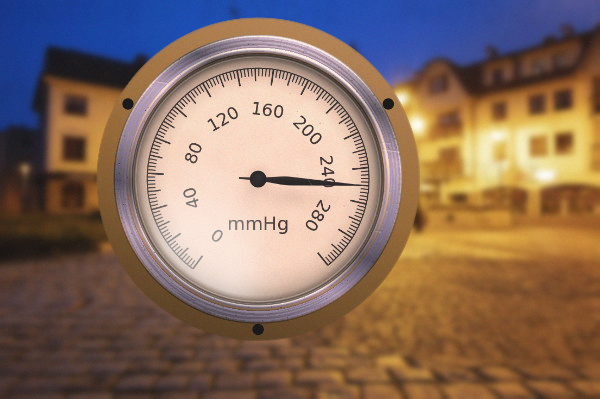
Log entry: 250 (mmHg)
